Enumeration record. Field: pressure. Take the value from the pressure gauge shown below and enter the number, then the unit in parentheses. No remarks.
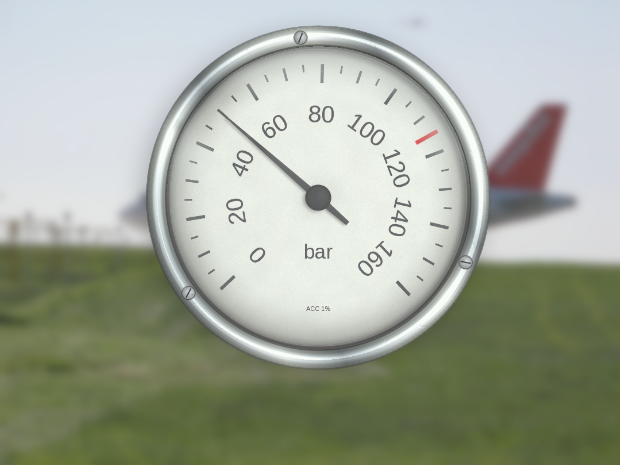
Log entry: 50 (bar)
